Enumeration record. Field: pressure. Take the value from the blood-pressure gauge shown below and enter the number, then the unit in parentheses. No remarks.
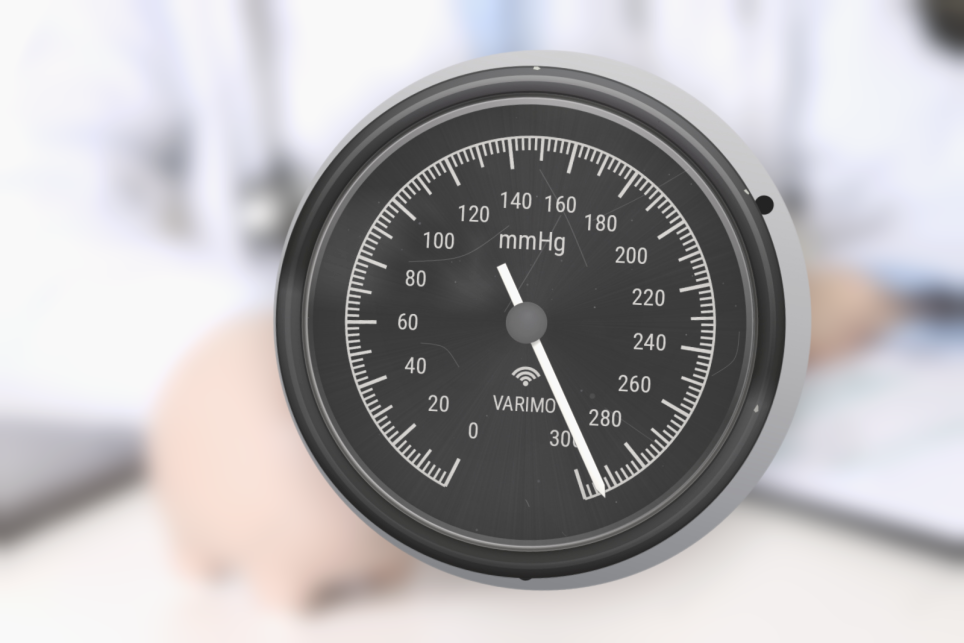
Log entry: 294 (mmHg)
